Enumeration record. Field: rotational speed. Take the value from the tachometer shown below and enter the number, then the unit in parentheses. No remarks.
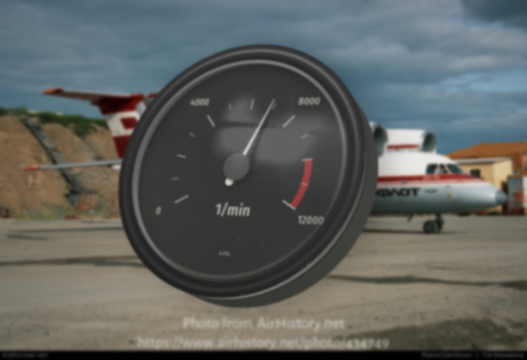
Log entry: 7000 (rpm)
